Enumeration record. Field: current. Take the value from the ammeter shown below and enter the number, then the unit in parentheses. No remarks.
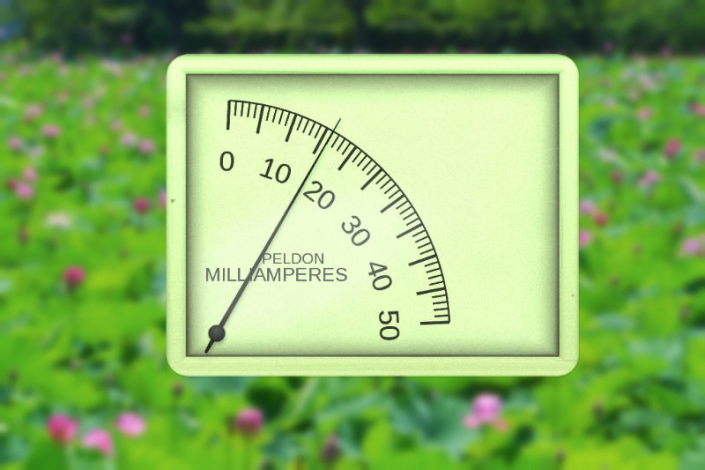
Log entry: 16 (mA)
